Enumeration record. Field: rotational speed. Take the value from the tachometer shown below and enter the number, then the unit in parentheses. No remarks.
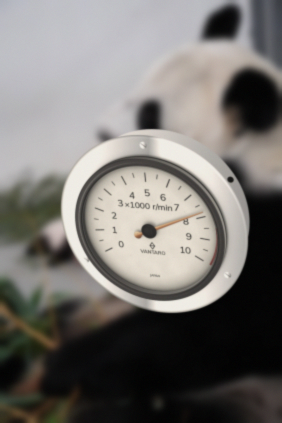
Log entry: 7750 (rpm)
